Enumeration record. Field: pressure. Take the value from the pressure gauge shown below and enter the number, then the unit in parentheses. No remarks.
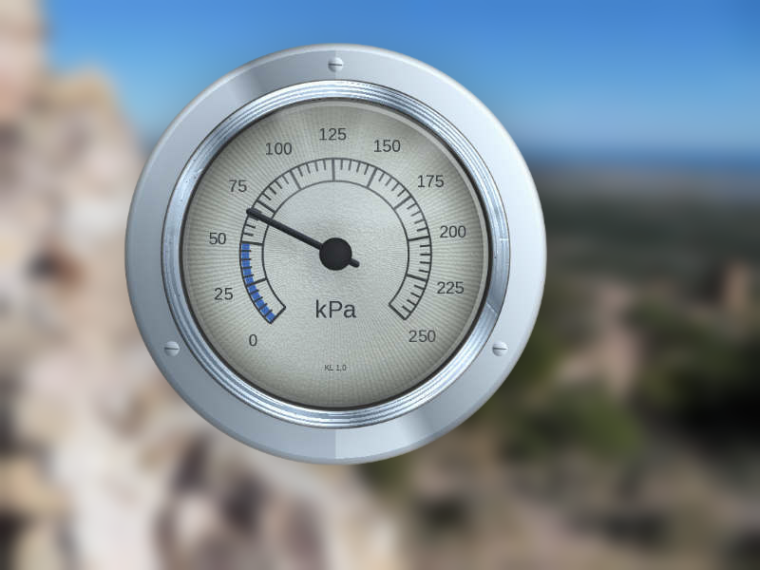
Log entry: 67.5 (kPa)
